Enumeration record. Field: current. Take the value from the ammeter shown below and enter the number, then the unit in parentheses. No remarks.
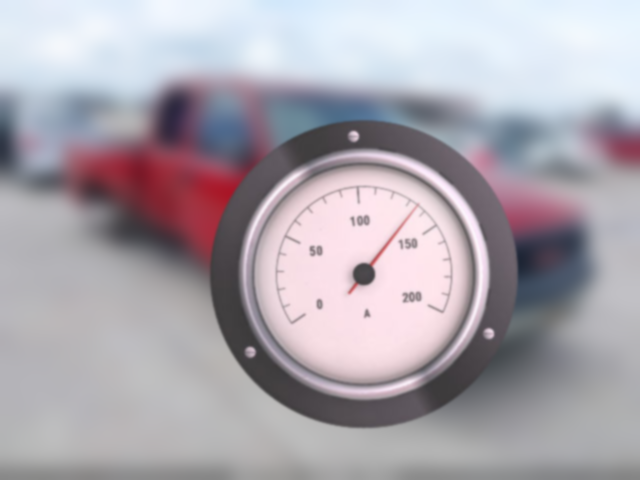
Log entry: 135 (A)
